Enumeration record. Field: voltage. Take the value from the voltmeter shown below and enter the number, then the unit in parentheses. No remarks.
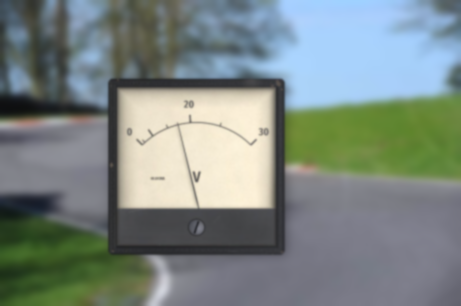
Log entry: 17.5 (V)
